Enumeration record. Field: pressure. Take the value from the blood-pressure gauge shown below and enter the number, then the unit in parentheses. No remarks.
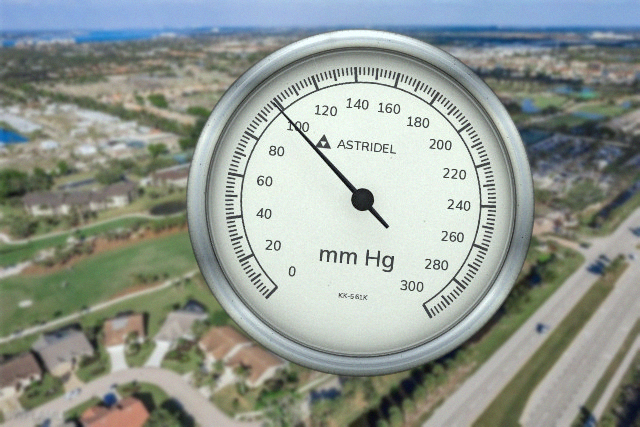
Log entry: 98 (mmHg)
